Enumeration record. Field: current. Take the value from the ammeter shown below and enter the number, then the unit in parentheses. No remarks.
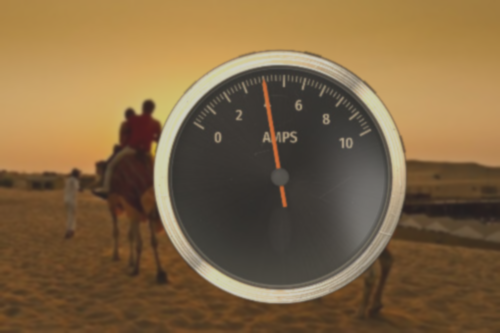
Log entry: 4 (A)
